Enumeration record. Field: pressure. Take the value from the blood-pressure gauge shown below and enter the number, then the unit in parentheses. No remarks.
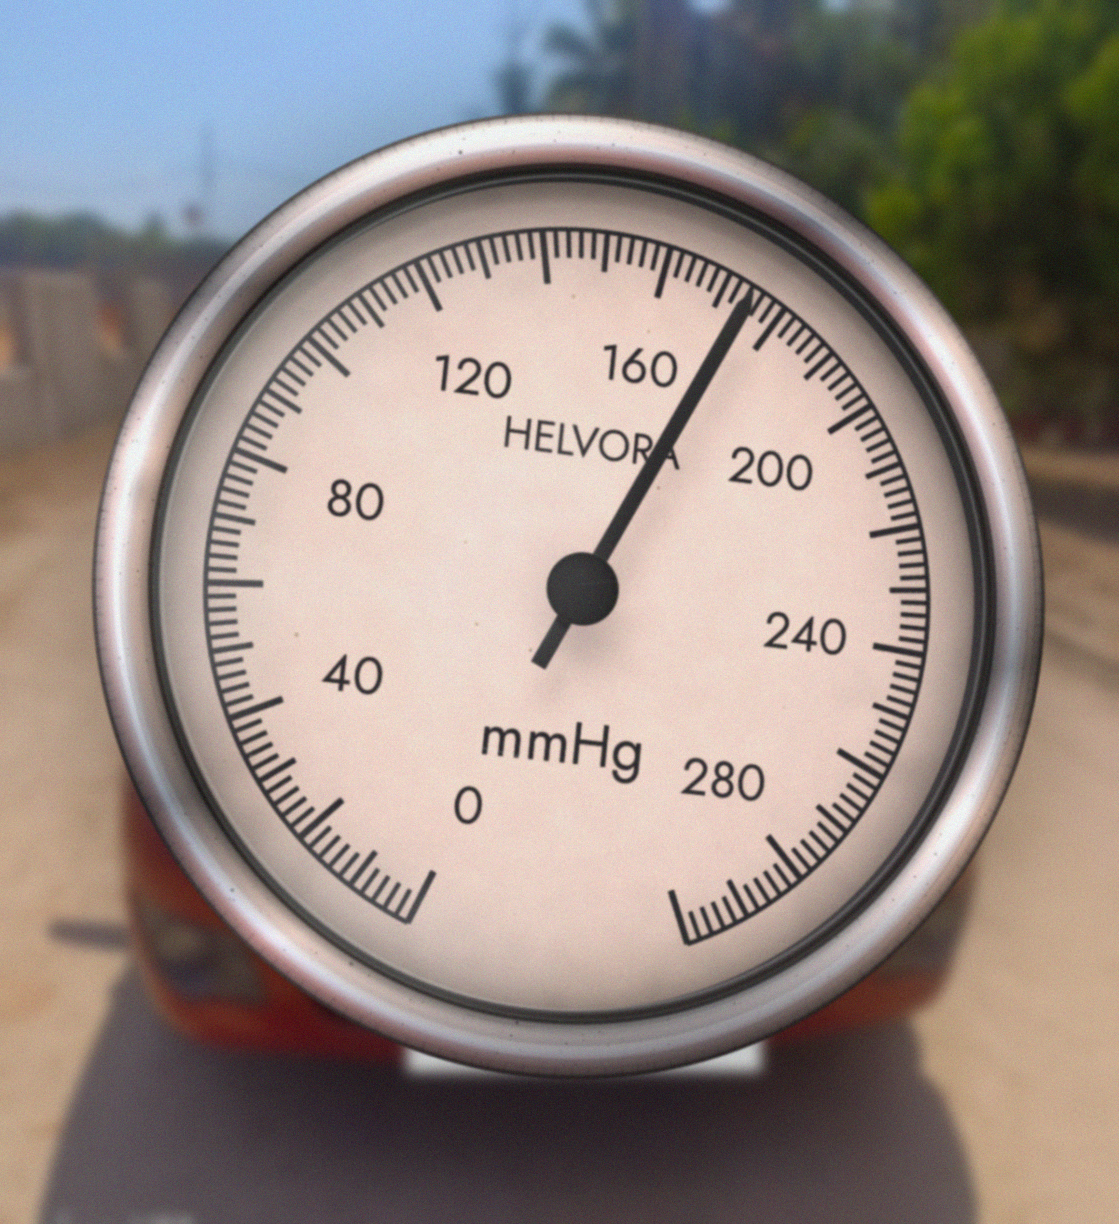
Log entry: 174 (mmHg)
